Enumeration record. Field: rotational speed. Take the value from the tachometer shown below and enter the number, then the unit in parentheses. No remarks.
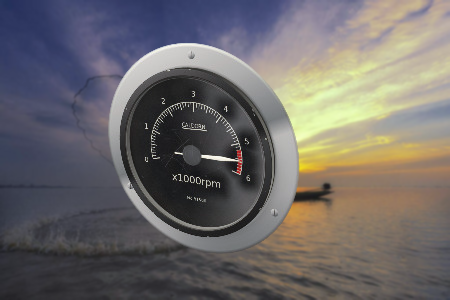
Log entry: 5500 (rpm)
